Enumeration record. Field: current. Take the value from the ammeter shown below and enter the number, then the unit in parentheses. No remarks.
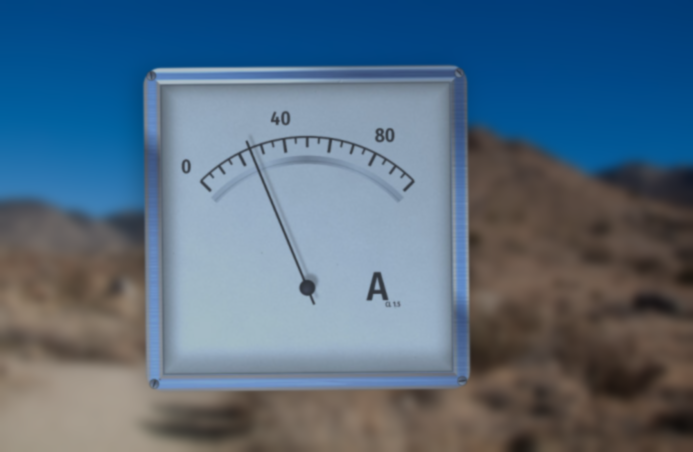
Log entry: 25 (A)
